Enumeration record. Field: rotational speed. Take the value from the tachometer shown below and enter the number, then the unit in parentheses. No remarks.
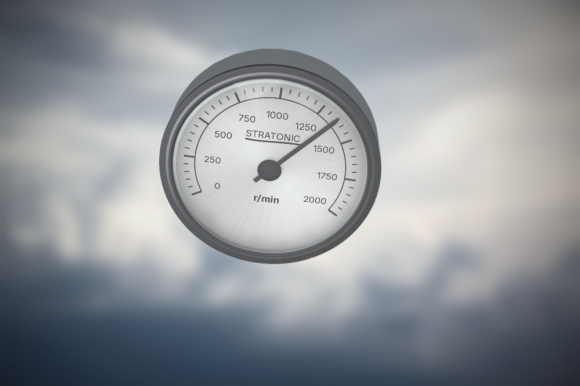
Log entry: 1350 (rpm)
